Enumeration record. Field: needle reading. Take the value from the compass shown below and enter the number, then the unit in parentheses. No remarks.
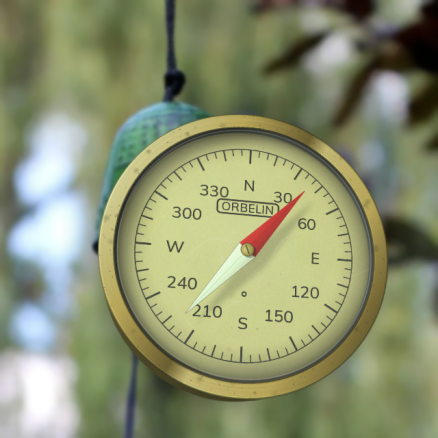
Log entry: 40 (°)
